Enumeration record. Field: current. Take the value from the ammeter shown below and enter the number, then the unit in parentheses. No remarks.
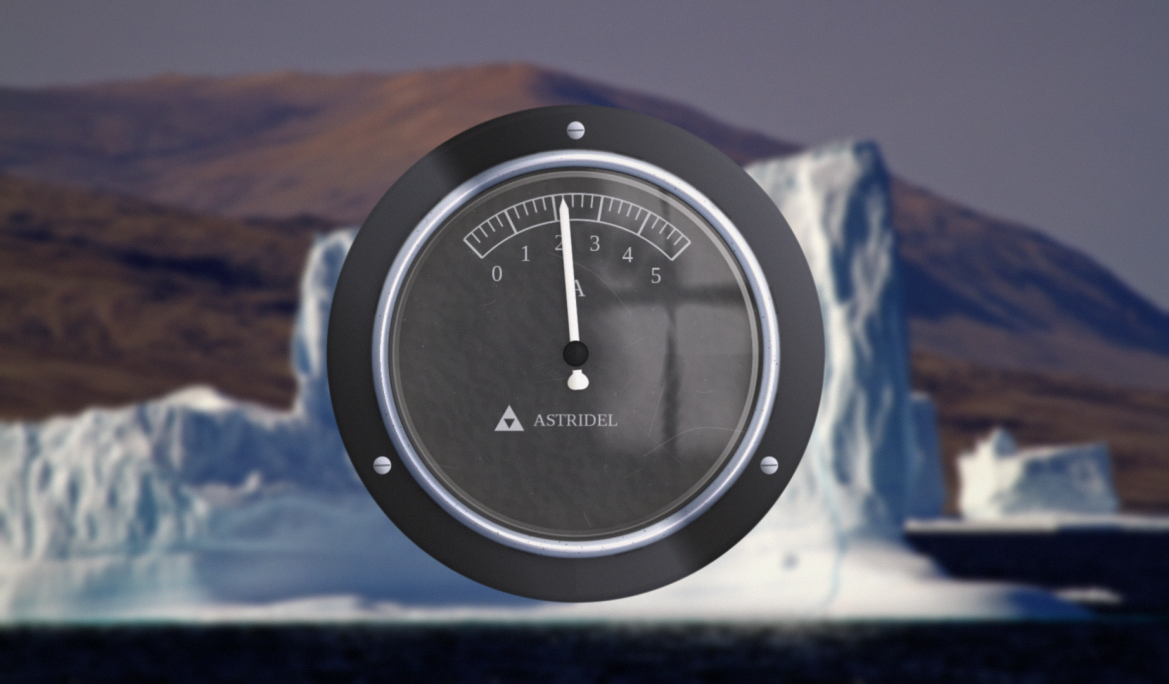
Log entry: 2.2 (A)
